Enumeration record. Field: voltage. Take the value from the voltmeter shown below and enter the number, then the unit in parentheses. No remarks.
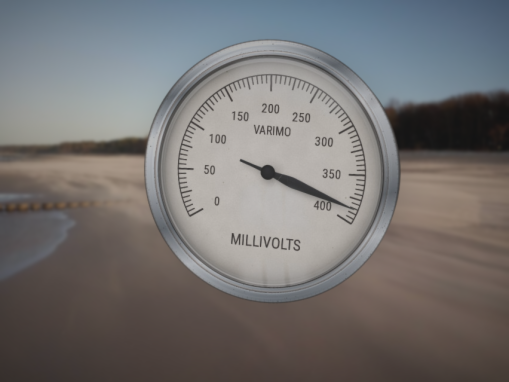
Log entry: 385 (mV)
